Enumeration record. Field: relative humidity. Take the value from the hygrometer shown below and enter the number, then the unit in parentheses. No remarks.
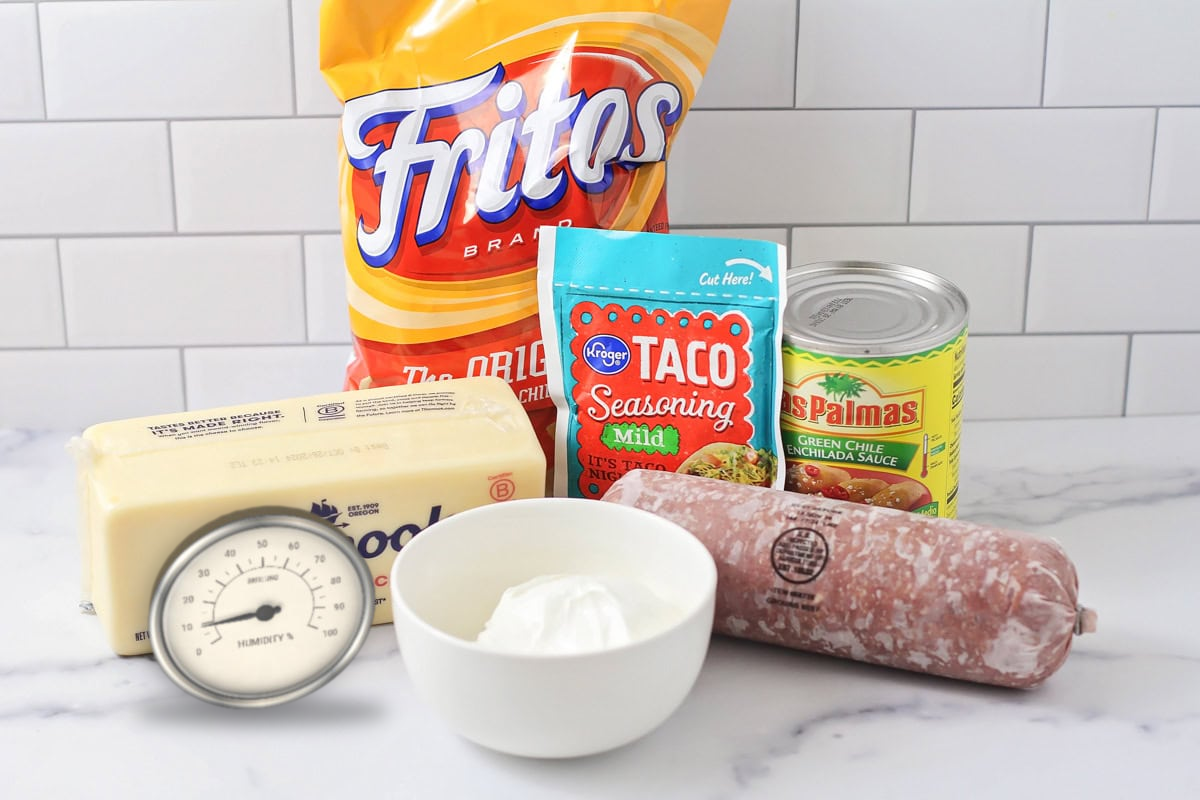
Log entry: 10 (%)
